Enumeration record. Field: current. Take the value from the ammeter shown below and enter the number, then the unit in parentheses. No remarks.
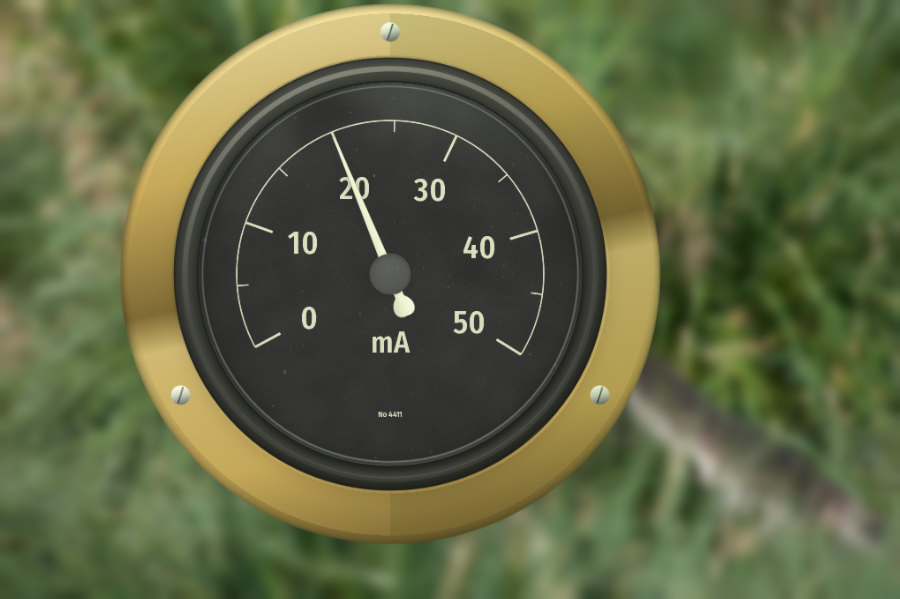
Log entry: 20 (mA)
